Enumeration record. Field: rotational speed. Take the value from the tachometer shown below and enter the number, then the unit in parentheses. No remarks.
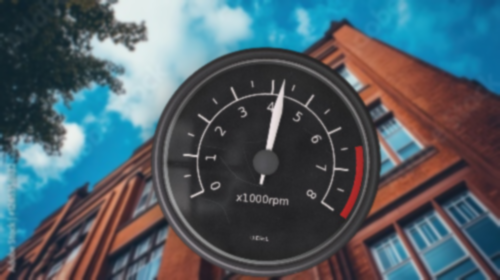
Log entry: 4250 (rpm)
